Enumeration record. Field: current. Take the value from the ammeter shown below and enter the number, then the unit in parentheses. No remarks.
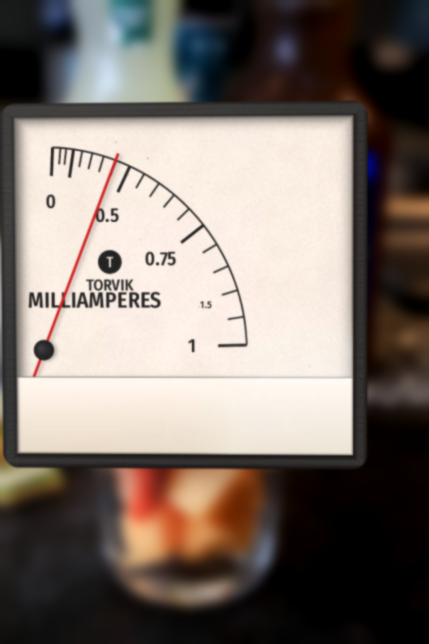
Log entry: 0.45 (mA)
